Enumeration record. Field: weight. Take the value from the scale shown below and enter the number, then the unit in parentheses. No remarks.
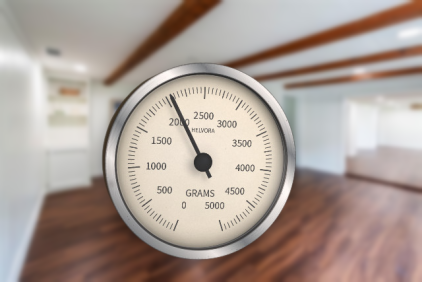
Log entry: 2050 (g)
